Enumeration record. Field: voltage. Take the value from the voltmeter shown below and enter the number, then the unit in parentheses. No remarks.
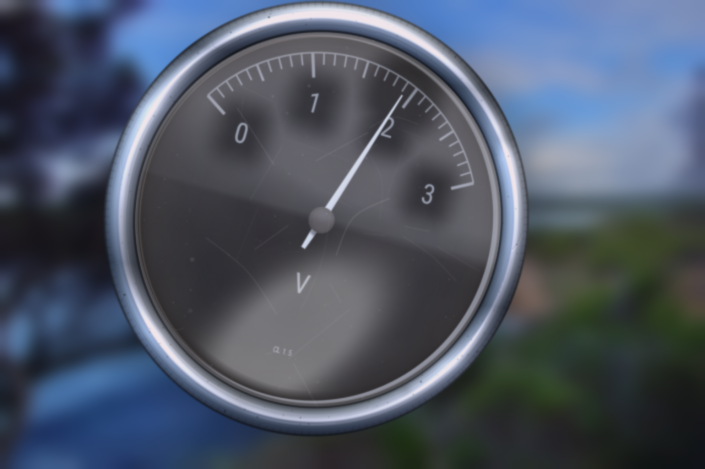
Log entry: 1.9 (V)
